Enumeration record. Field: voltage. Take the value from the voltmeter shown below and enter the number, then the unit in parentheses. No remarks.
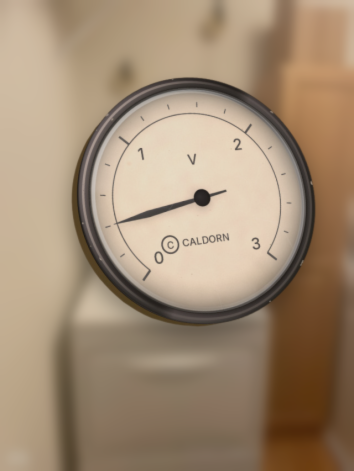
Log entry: 0.4 (V)
